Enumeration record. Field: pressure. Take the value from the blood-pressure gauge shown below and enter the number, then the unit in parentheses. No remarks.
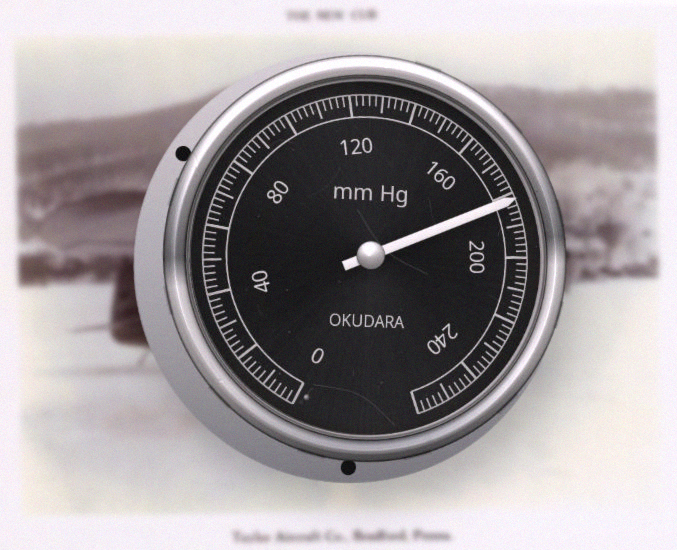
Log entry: 182 (mmHg)
